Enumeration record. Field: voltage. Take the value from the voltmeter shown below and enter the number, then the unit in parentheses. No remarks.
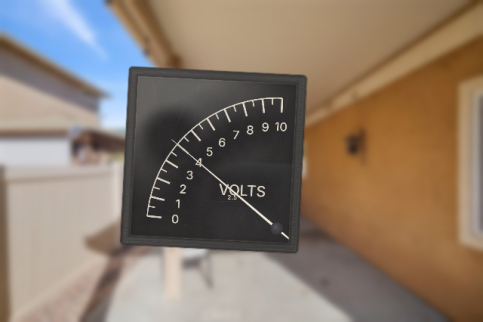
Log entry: 4 (V)
